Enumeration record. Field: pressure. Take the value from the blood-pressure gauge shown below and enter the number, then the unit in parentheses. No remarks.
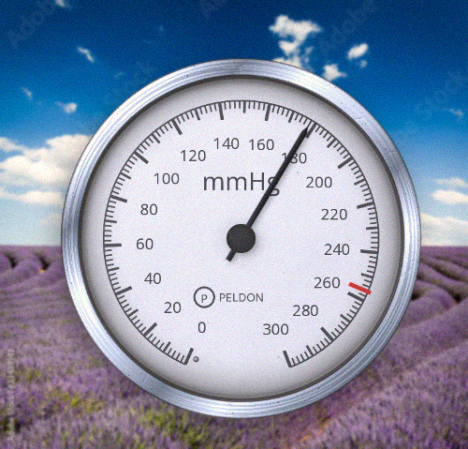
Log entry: 178 (mmHg)
